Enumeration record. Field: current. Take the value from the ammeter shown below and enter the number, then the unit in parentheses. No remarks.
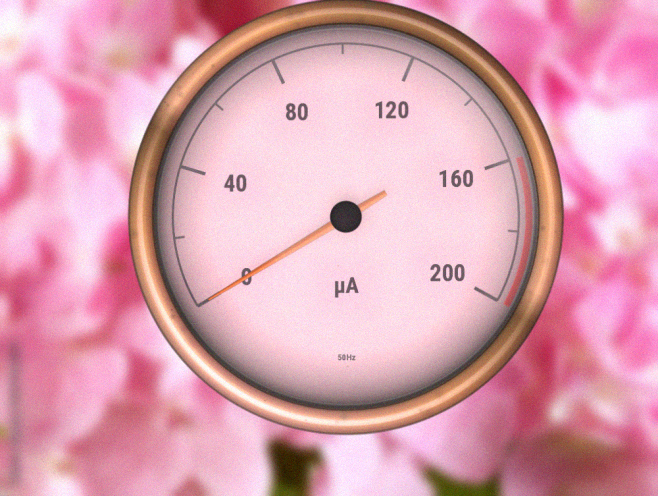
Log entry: 0 (µA)
